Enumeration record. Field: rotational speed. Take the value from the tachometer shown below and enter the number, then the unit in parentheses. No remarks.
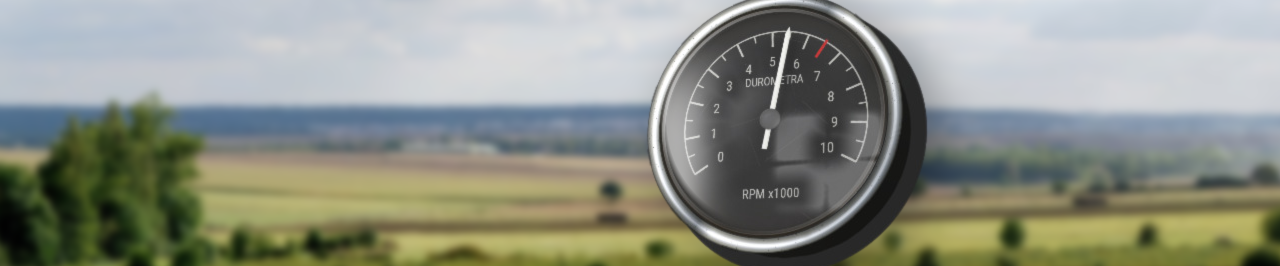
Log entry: 5500 (rpm)
